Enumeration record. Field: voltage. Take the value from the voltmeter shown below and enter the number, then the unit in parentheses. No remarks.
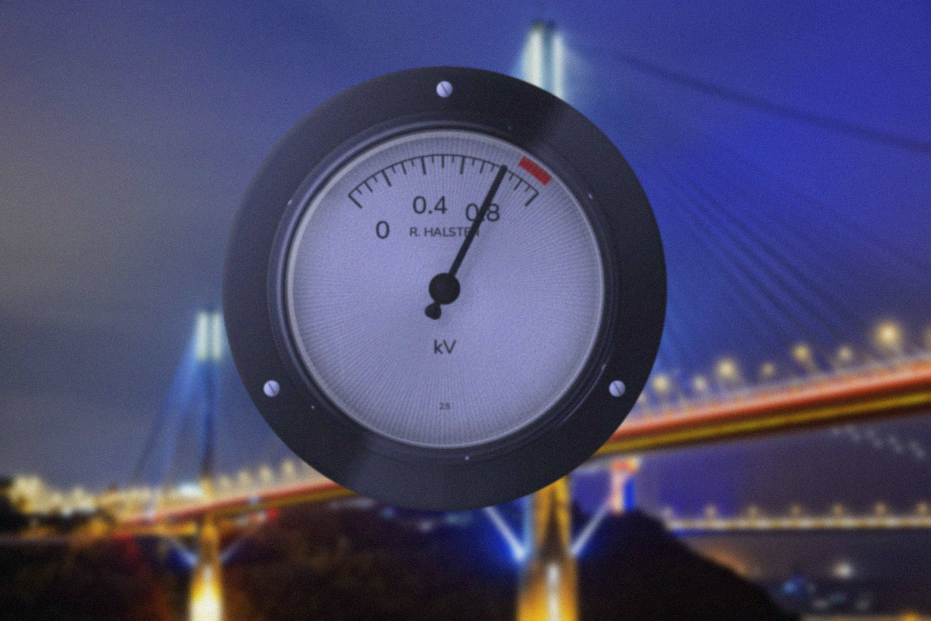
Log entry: 0.8 (kV)
